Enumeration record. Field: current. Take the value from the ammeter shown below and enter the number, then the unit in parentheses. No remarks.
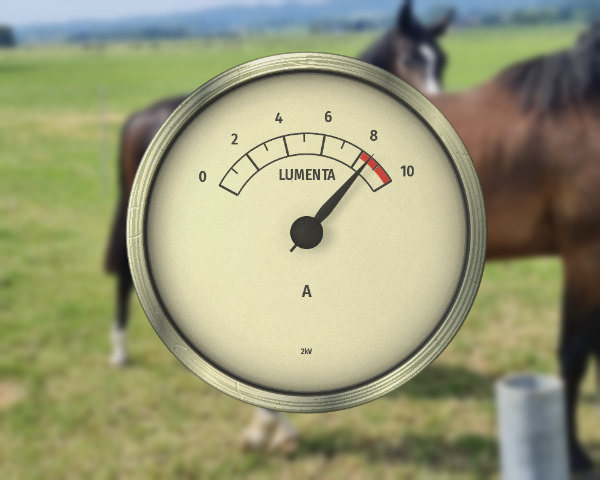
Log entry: 8.5 (A)
